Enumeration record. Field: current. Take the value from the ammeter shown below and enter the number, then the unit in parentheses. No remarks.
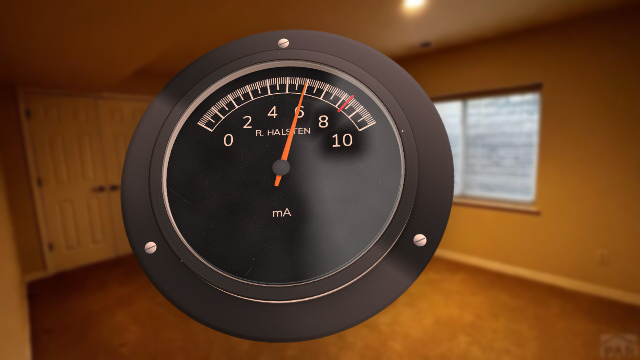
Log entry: 6 (mA)
